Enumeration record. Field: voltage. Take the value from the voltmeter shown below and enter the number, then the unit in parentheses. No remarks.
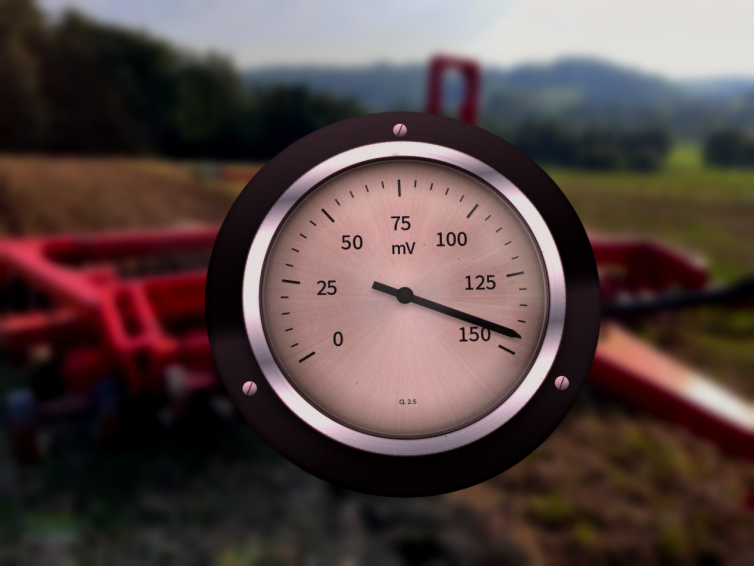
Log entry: 145 (mV)
